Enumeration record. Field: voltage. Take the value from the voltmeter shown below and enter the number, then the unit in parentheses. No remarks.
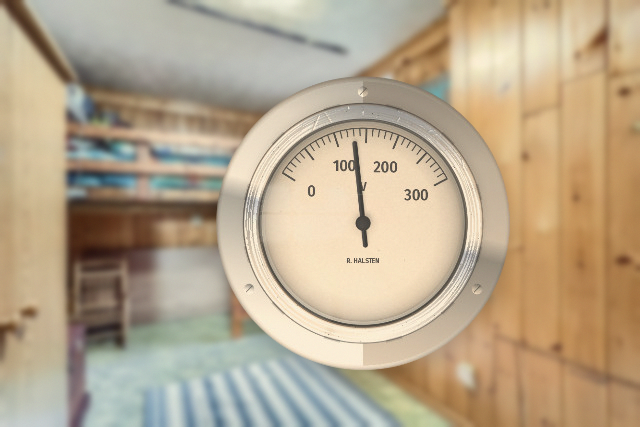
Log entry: 130 (V)
